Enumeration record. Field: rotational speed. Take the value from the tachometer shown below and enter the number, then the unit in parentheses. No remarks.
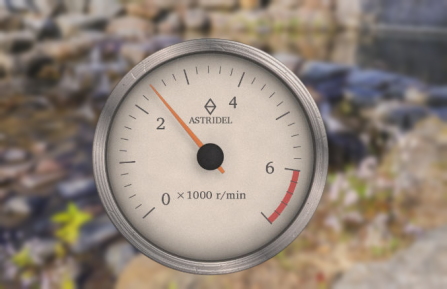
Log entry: 2400 (rpm)
